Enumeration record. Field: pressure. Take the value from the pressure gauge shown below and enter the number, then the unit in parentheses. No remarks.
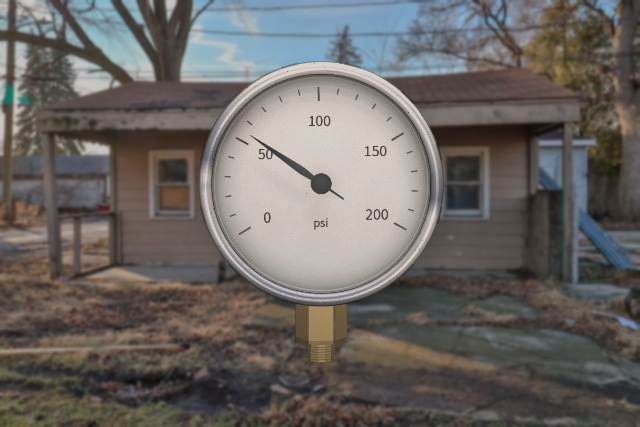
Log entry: 55 (psi)
